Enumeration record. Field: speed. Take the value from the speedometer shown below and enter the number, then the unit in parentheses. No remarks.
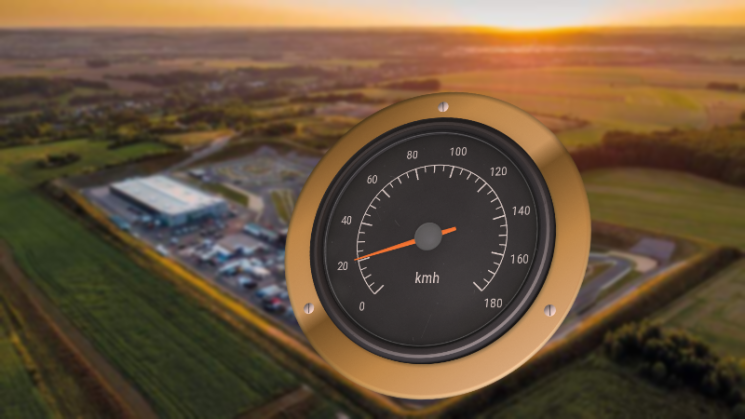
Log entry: 20 (km/h)
